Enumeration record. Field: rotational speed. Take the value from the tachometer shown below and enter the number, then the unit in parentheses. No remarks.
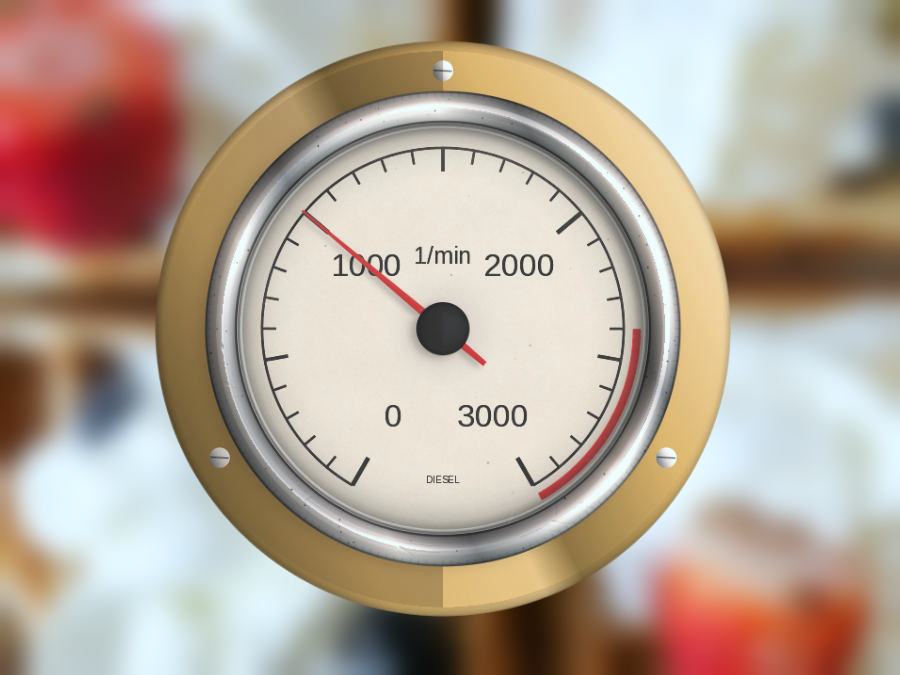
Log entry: 1000 (rpm)
